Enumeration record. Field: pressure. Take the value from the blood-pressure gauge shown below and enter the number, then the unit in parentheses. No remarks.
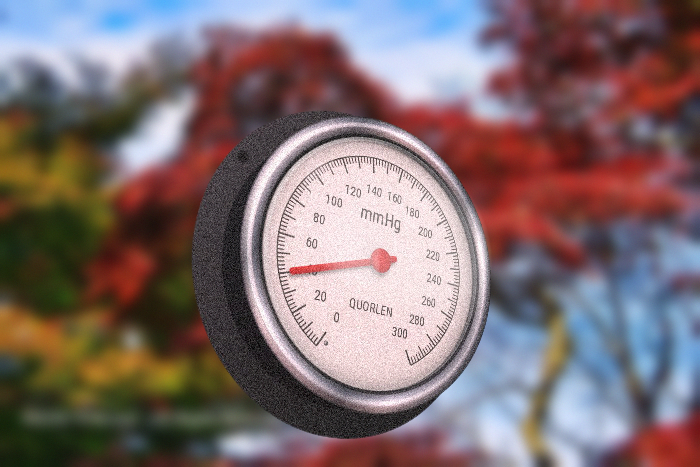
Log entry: 40 (mmHg)
